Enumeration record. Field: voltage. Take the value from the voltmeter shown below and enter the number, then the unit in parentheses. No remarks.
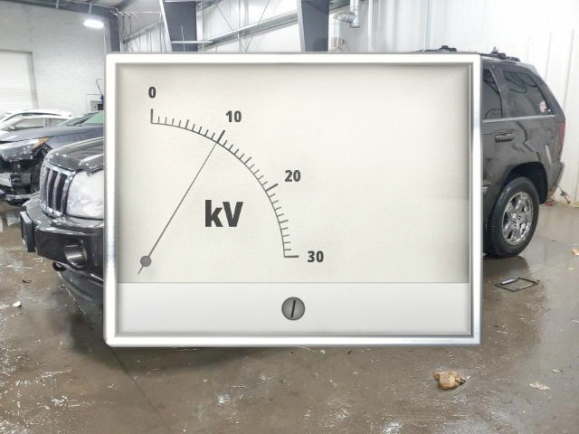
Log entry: 10 (kV)
